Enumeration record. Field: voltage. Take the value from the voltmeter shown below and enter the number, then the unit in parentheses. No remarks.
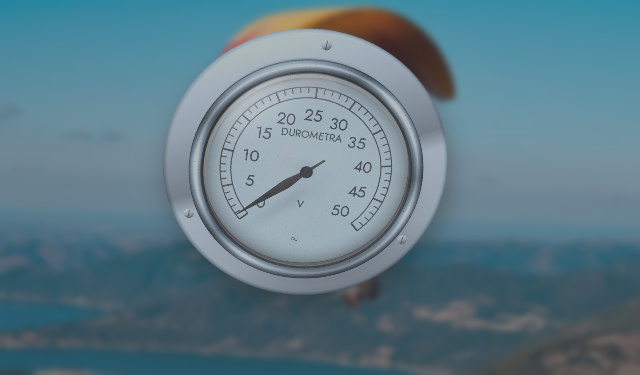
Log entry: 1 (V)
